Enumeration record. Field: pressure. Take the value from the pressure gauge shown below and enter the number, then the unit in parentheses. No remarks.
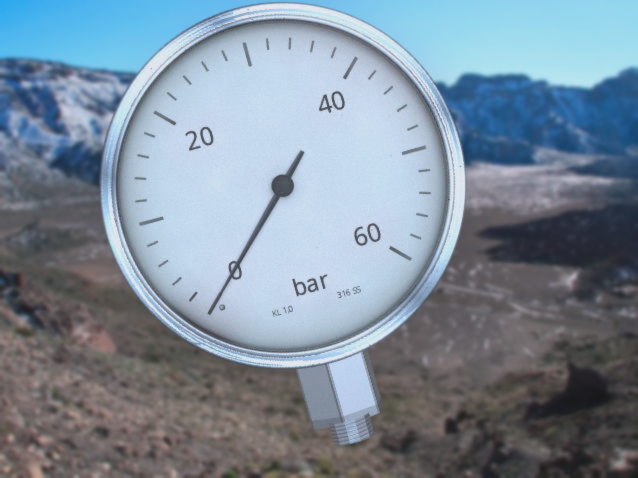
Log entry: 0 (bar)
